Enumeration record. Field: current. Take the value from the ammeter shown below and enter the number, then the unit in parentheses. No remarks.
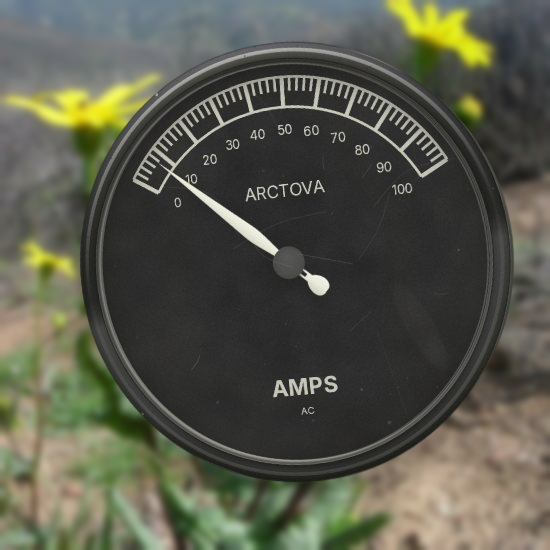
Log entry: 8 (A)
